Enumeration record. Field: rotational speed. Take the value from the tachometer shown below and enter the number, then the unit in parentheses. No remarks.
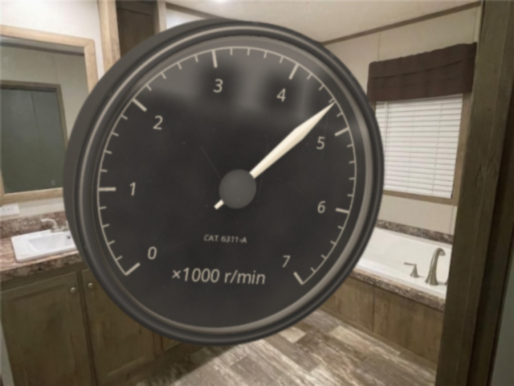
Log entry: 4600 (rpm)
